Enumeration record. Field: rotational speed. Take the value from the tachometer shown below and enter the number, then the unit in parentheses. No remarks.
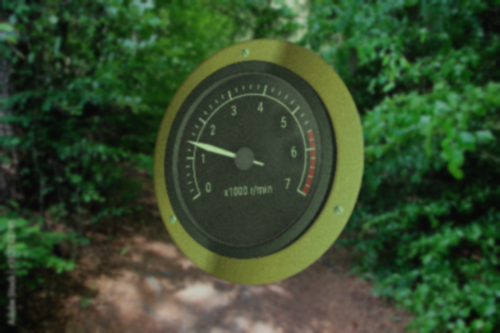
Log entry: 1400 (rpm)
